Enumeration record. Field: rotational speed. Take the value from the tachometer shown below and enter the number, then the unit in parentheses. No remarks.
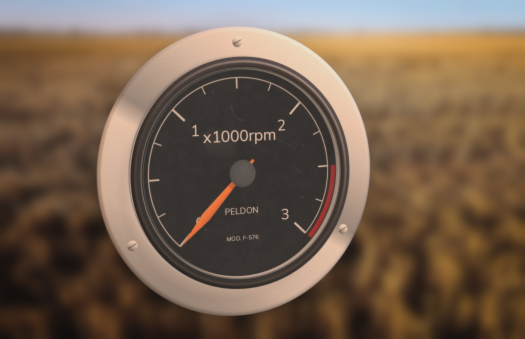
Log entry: 0 (rpm)
